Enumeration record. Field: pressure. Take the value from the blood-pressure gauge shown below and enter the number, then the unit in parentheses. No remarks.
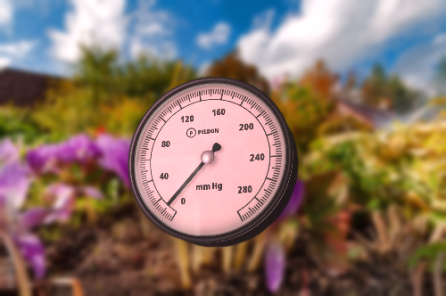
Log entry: 10 (mmHg)
